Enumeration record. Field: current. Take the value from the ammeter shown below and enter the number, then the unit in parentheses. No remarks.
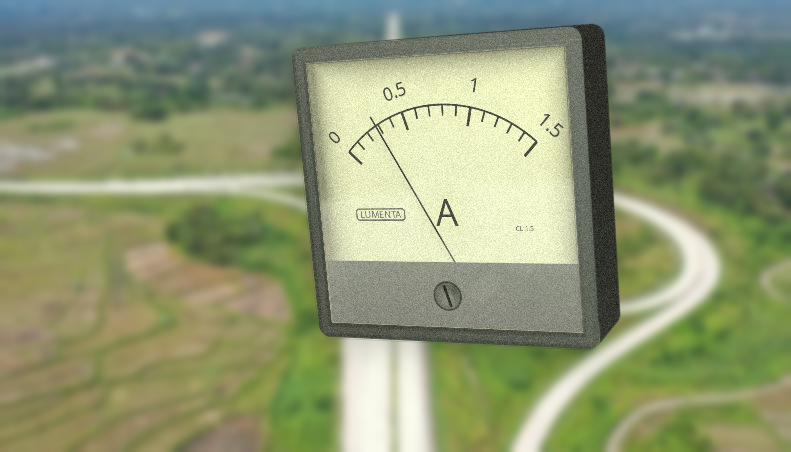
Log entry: 0.3 (A)
